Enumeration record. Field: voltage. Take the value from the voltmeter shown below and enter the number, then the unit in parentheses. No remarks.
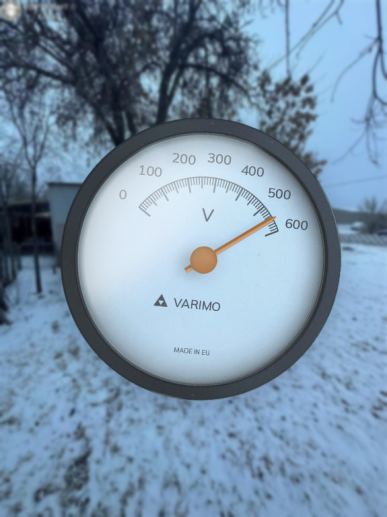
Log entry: 550 (V)
